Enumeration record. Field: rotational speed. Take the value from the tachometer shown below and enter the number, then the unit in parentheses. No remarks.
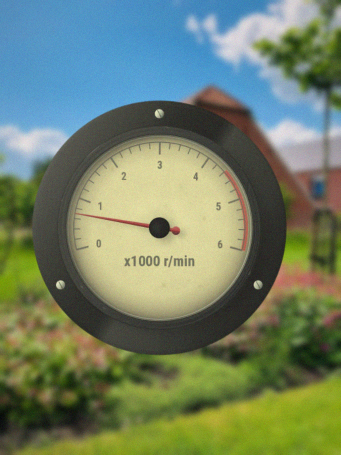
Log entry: 700 (rpm)
